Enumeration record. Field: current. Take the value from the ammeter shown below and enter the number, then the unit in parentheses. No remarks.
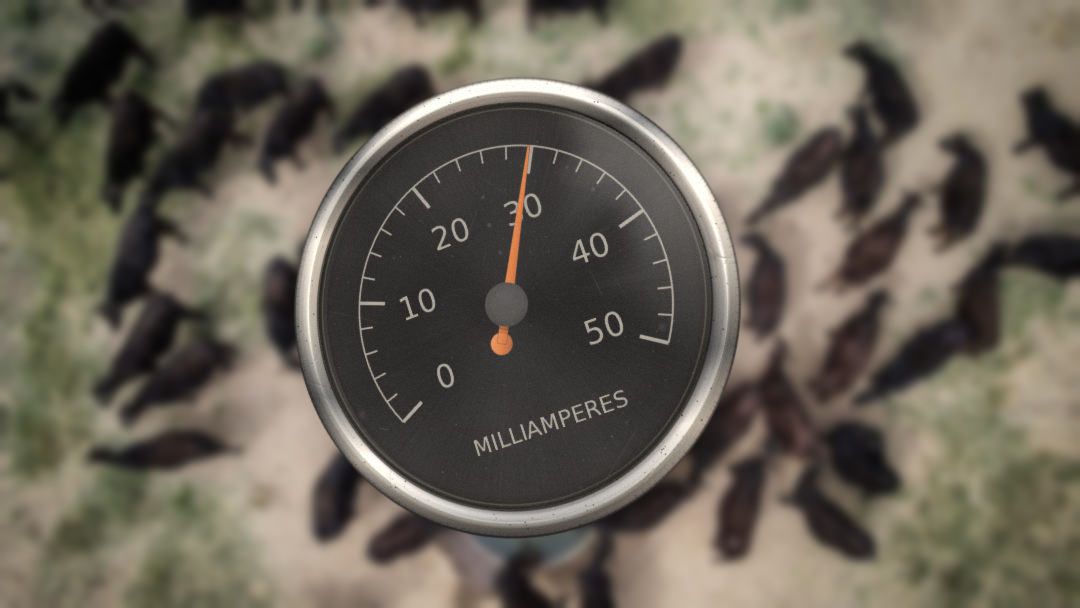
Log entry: 30 (mA)
